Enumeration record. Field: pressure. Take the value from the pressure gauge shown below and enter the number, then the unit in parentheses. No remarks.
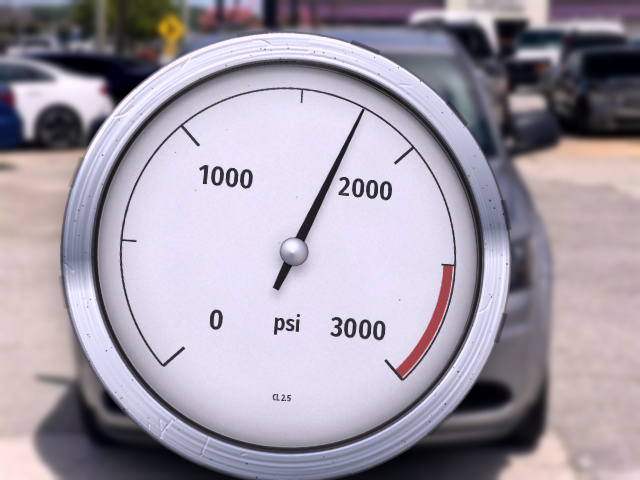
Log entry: 1750 (psi)
